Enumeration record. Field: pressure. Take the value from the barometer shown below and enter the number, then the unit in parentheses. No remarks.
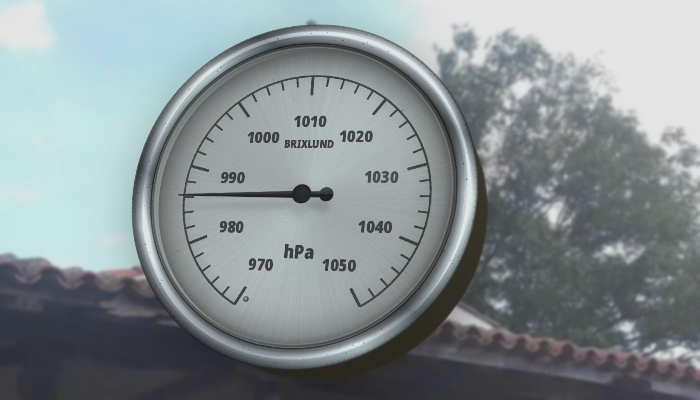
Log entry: 986 (hPa)
